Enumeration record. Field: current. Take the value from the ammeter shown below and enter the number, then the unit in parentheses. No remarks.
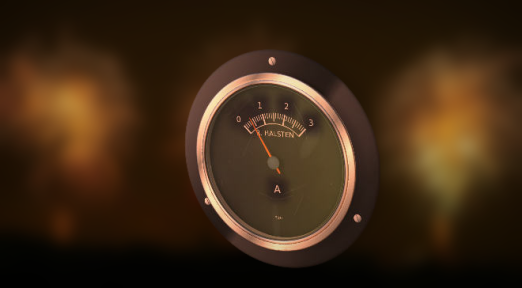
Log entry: 0.5 (A)
